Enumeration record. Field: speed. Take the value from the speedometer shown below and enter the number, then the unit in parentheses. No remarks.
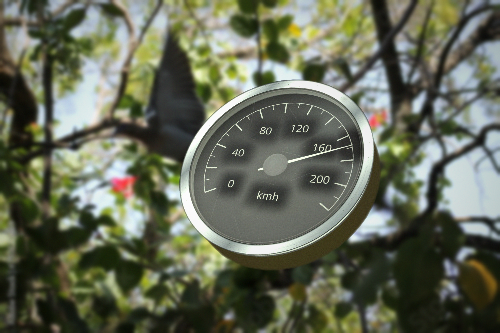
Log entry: 170 (km/h)
